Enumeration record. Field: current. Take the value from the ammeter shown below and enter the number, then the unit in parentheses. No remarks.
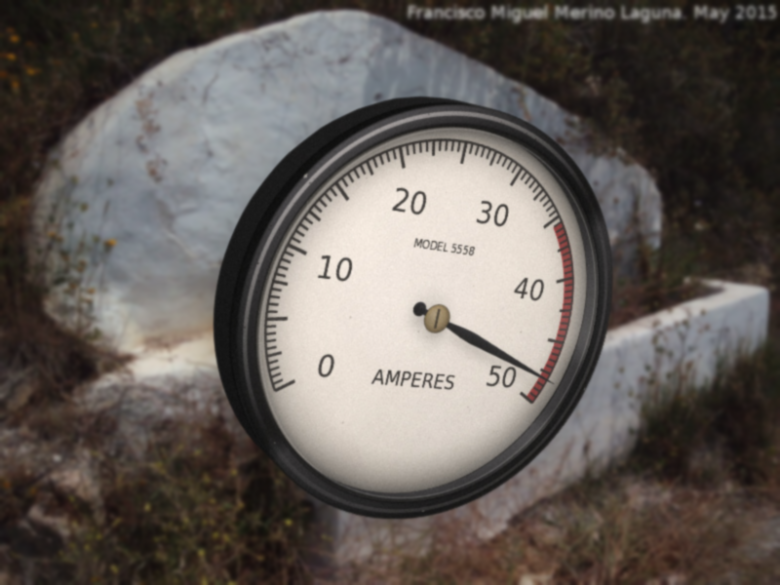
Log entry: 48 (A)
